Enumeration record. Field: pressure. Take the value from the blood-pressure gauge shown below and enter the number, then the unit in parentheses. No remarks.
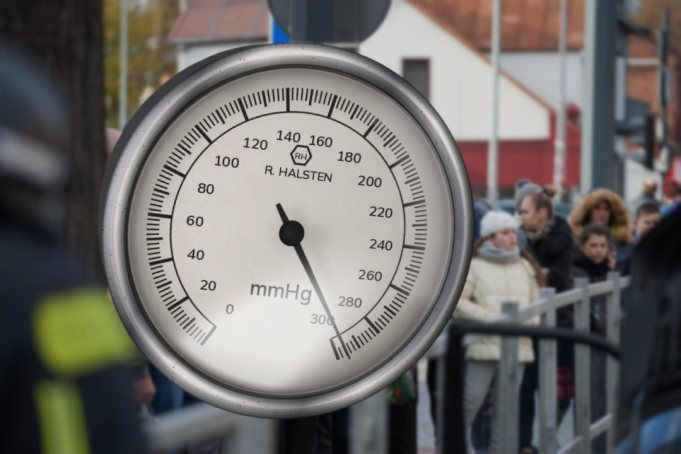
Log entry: 296 (mmHg)
